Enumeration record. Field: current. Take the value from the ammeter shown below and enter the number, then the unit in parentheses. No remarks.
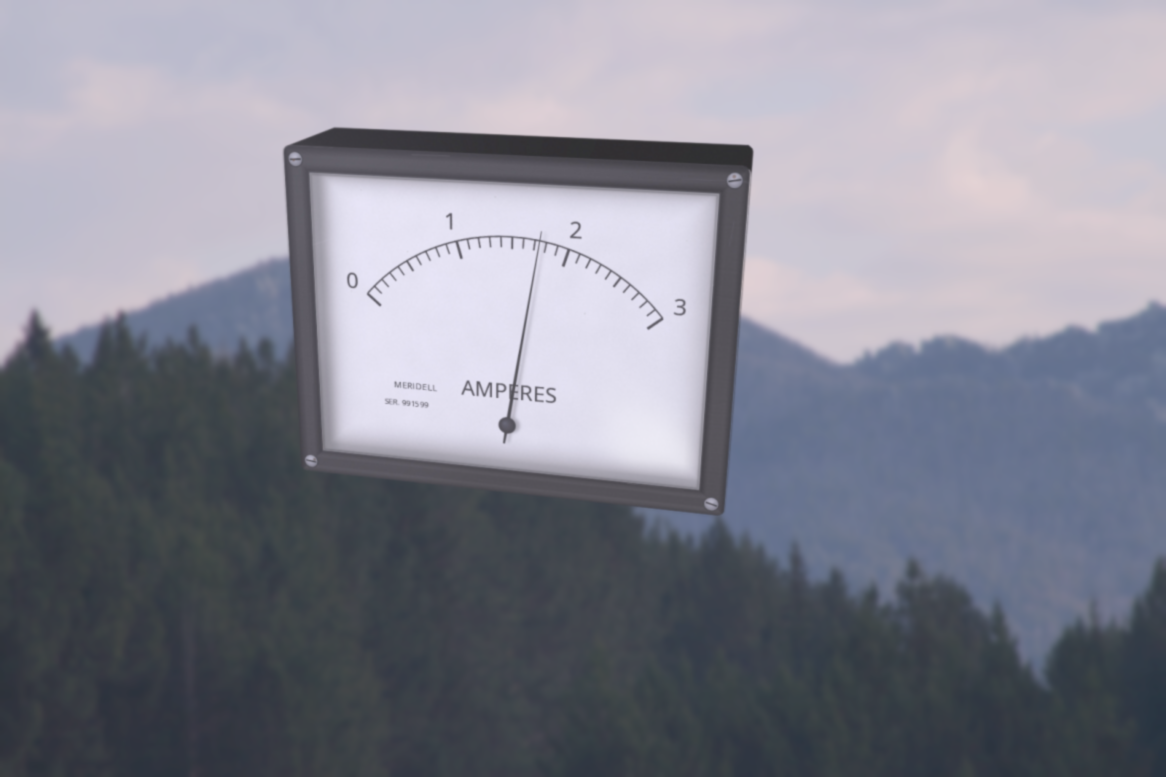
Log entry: 1.75 (A)
